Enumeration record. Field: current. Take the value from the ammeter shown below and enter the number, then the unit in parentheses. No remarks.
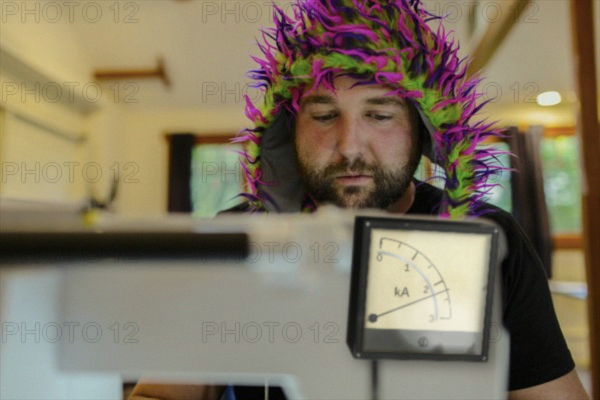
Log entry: 2.25 (kA)
